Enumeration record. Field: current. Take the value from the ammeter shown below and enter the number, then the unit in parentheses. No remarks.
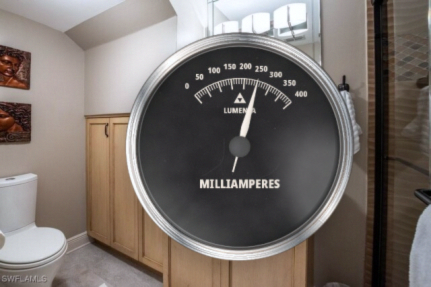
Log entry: 250 (mA)
